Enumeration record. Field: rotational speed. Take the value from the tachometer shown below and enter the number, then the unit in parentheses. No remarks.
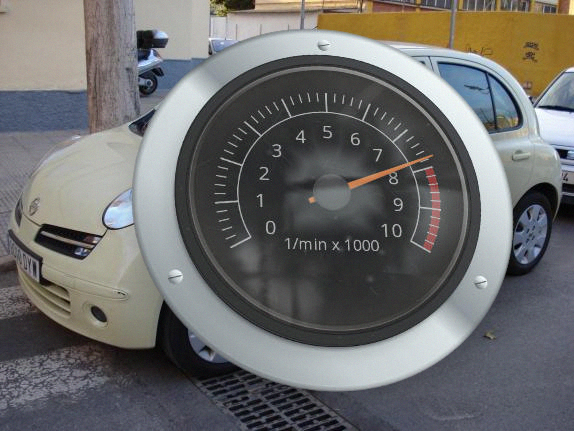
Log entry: 7800 (rpm)
